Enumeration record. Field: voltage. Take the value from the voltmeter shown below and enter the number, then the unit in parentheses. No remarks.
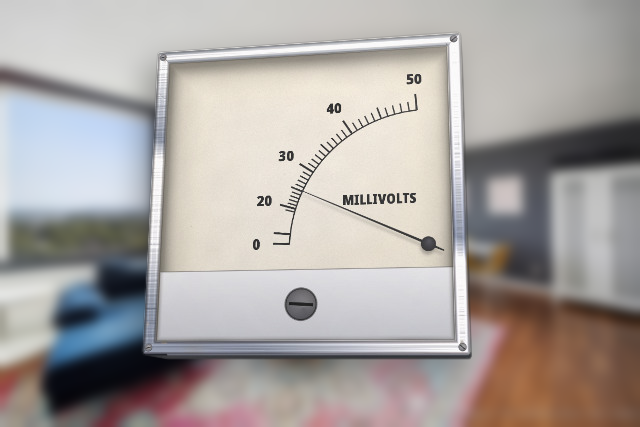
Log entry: 25 (mV)
